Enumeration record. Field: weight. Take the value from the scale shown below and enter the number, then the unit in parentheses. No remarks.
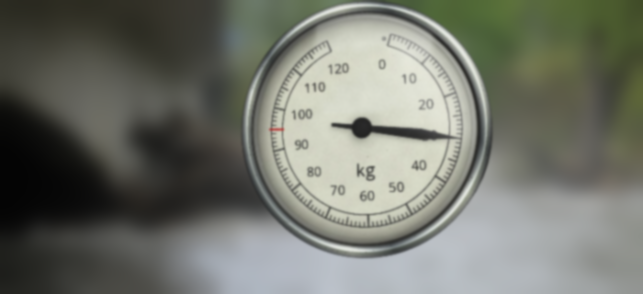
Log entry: 30 (kg)
